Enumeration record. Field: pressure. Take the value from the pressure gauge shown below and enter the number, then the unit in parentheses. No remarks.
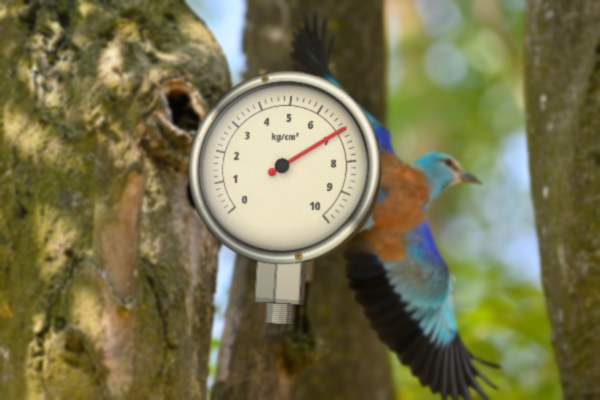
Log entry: 7 (kg/cm²)
